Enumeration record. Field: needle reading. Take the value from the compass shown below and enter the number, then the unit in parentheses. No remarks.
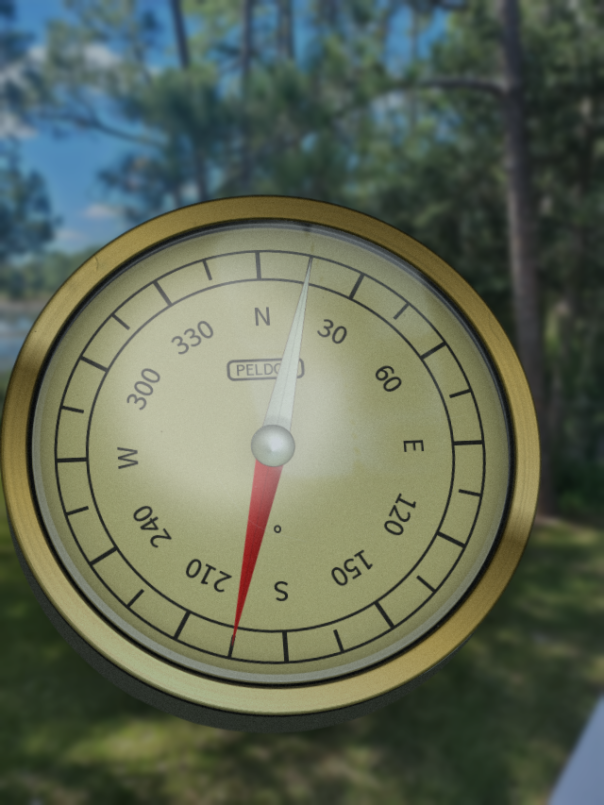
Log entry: 195 (°)
